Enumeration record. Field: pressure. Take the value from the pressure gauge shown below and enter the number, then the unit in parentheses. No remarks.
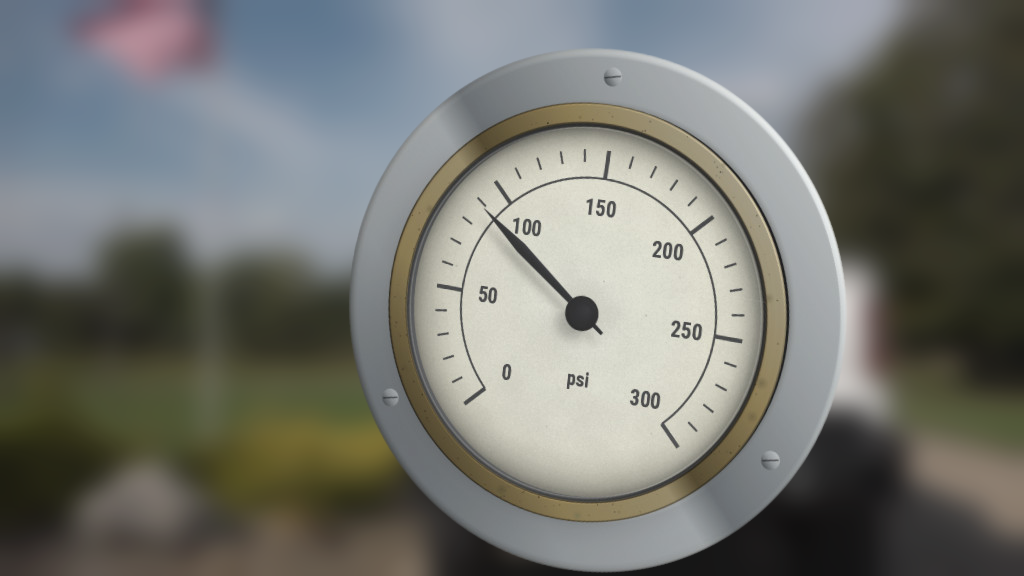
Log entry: 90 (psi)
